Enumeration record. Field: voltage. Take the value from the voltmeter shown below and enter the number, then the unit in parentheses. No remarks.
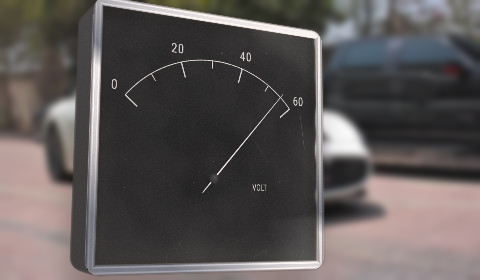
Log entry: 55 (V)
